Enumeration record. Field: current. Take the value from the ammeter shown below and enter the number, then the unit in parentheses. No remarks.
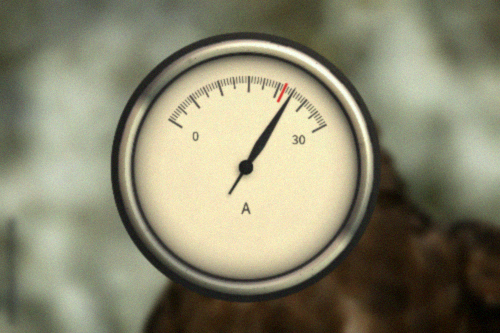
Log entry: 22.5 (A)
